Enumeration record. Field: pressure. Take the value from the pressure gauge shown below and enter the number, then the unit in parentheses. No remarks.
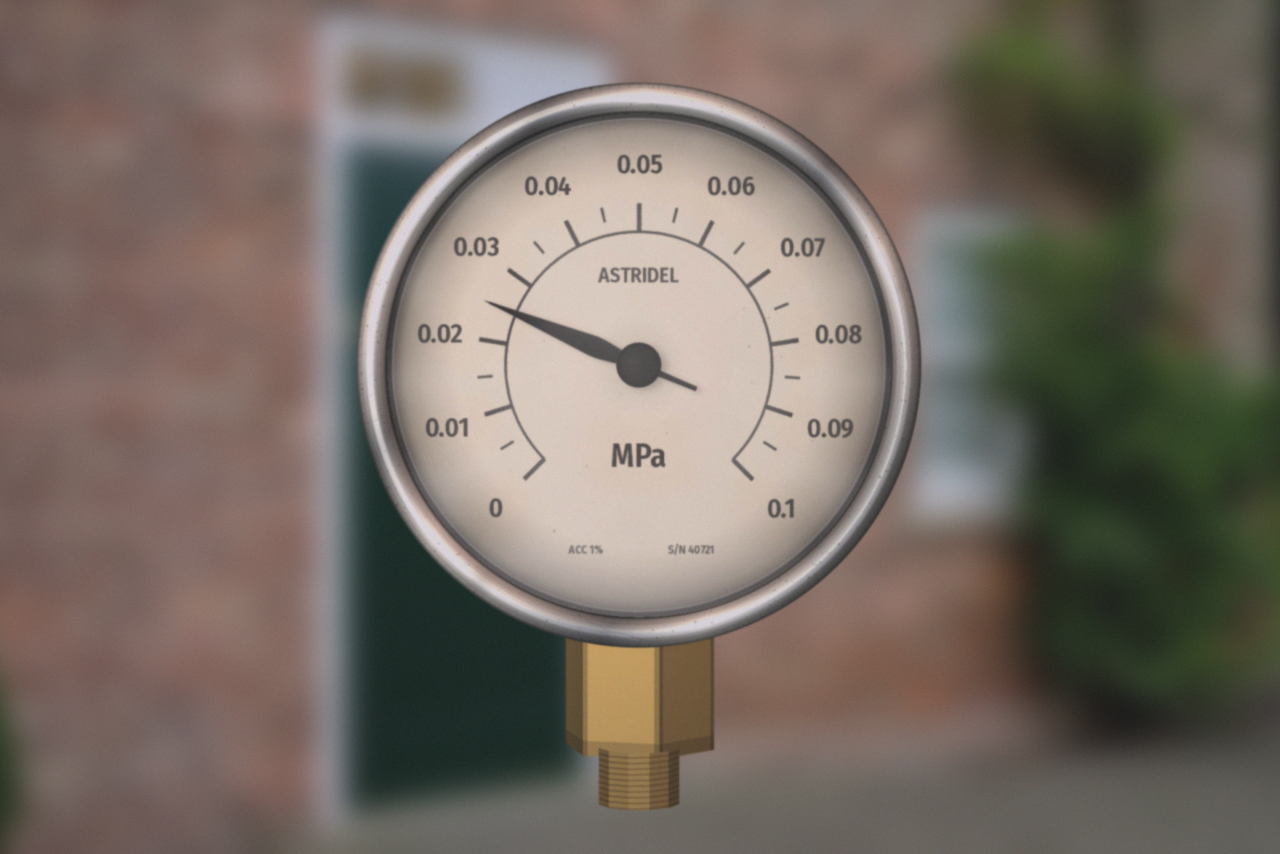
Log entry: 0.025 (MPa)
